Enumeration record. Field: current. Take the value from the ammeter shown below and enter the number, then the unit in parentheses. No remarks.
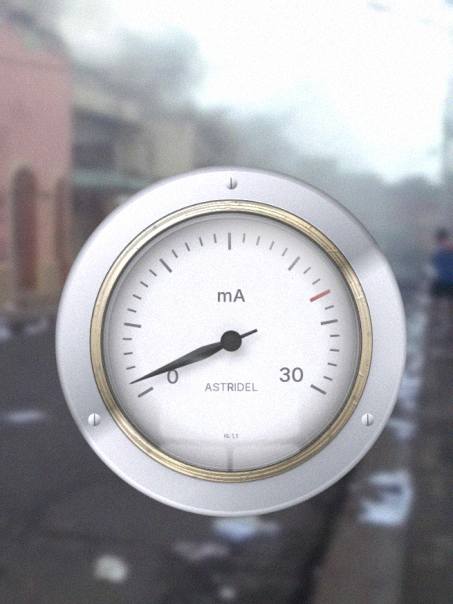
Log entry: 1 (mA)
